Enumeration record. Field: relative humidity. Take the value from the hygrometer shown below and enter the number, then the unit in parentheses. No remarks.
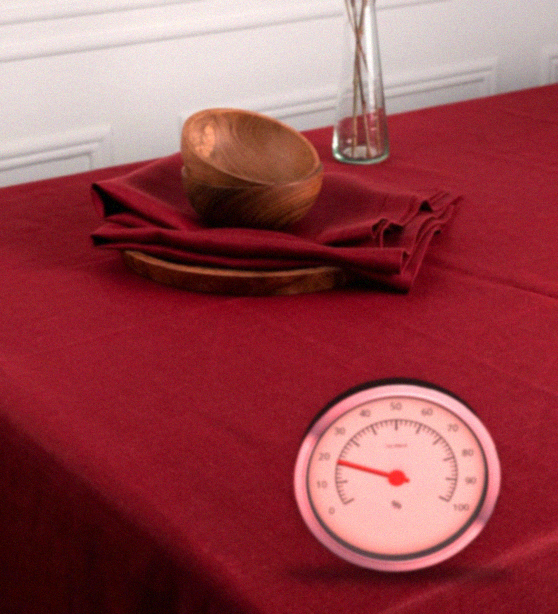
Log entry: 20 (%)
